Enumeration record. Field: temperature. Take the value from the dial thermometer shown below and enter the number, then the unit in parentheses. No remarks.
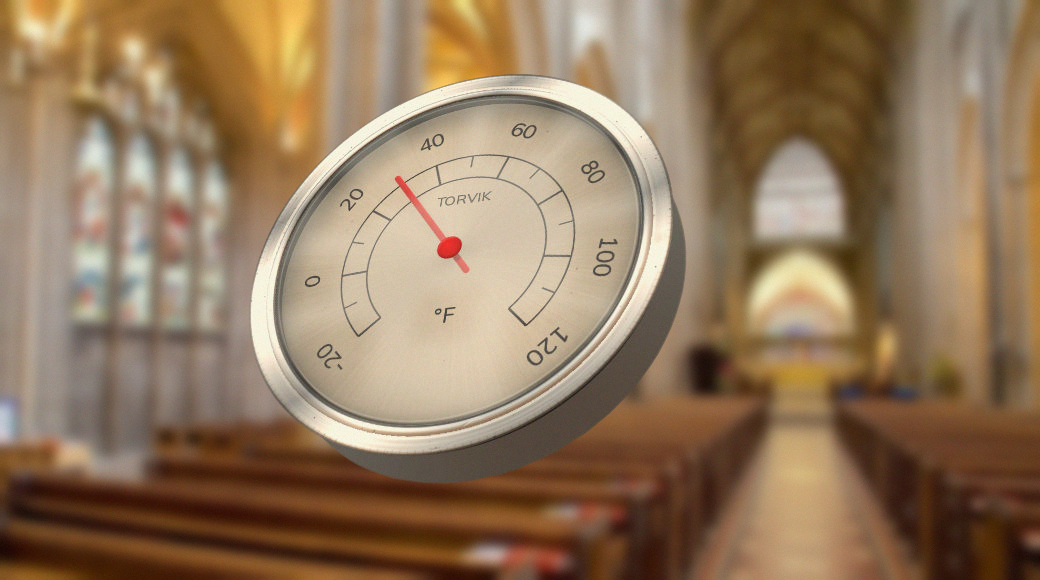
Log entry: 30 (°F)
